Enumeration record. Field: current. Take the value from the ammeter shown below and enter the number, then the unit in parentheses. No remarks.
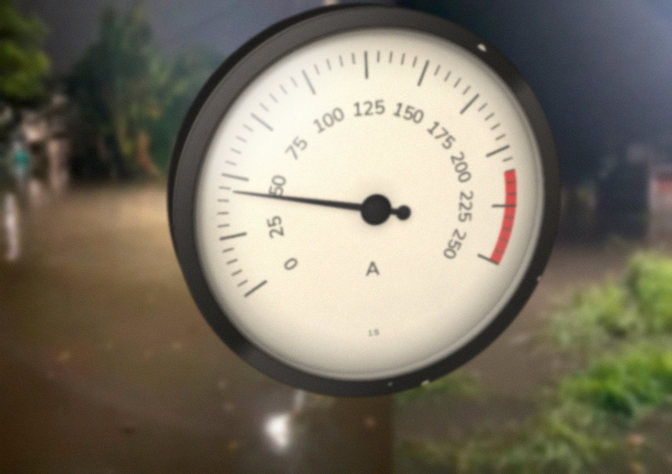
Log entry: 45 (A)
